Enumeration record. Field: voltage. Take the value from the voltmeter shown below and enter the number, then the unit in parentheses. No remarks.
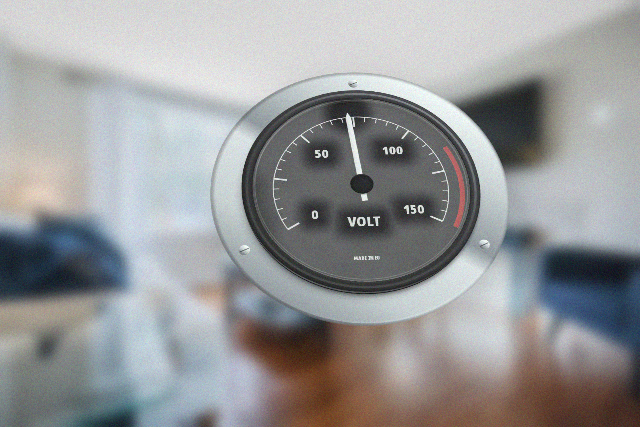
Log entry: 72.5 (V)
